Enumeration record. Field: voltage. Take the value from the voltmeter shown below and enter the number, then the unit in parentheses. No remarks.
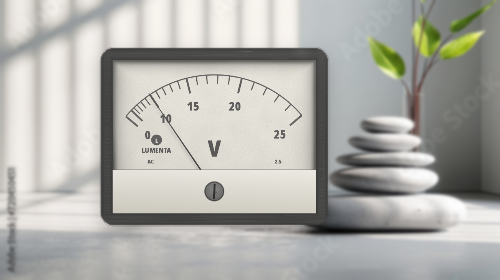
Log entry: 10 (V)
